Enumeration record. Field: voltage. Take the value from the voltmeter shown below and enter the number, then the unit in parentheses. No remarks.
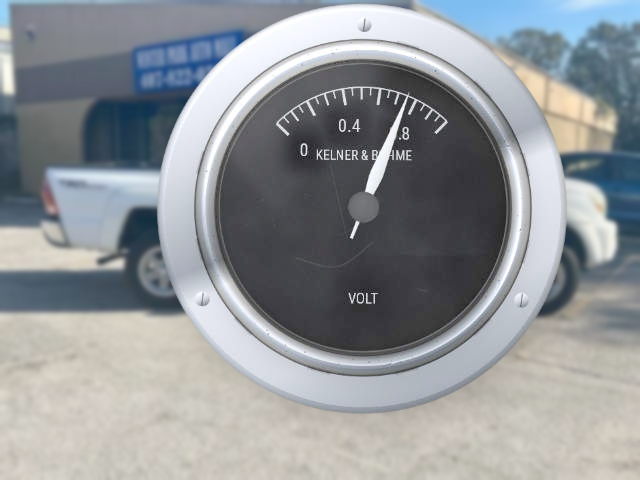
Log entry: 0.75 (V)
